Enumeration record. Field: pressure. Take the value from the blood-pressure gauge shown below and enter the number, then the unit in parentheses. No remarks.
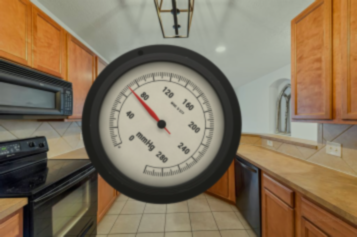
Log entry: 70 (mmHg)
